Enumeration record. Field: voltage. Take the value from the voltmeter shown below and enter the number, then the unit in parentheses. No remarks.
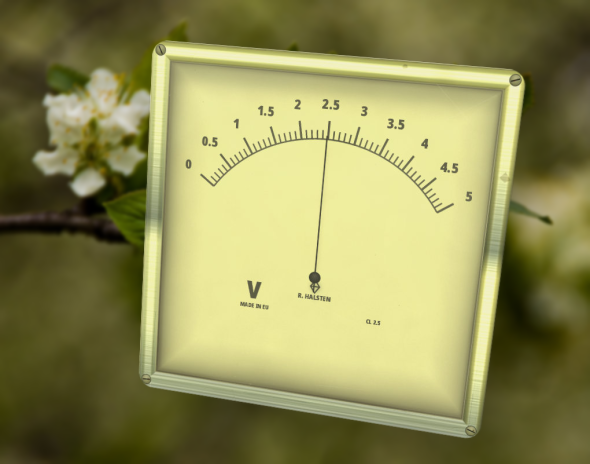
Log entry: 2.5 (V)
